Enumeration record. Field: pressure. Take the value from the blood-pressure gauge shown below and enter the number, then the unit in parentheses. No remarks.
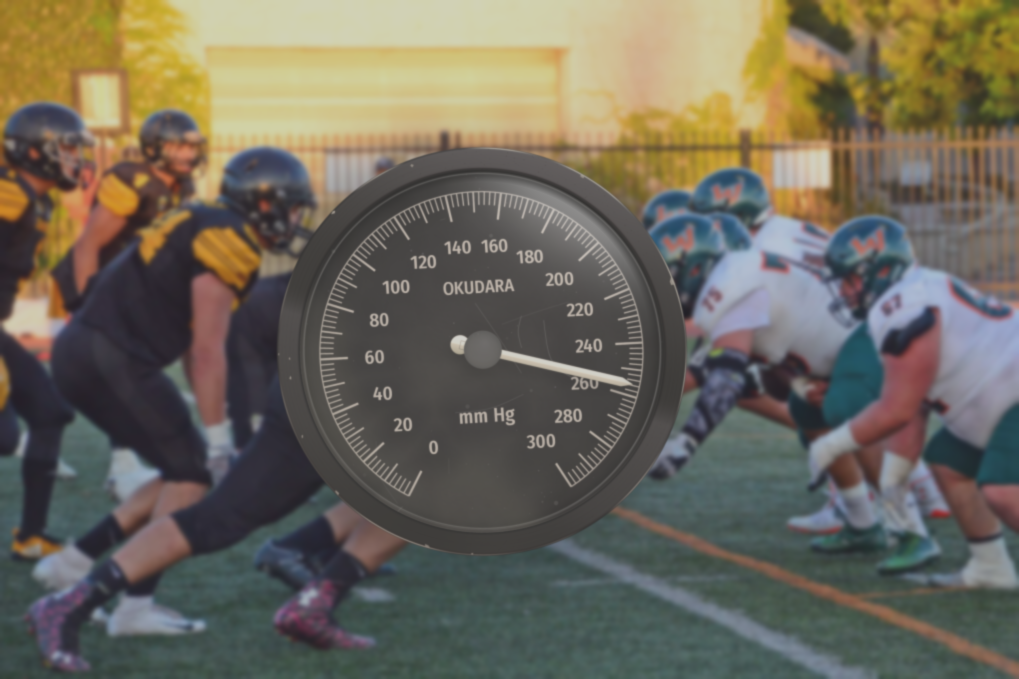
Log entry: 256 (mmHg)
